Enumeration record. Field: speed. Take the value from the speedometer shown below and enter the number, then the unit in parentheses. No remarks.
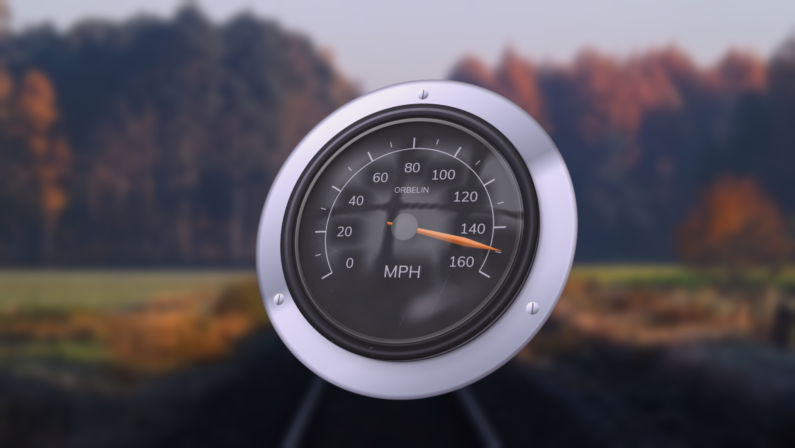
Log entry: 150 (mph)
